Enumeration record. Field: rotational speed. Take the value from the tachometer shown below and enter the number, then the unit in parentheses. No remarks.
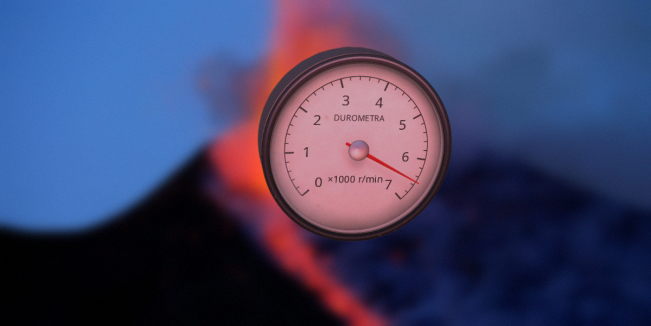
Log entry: 6500 (rpm)
